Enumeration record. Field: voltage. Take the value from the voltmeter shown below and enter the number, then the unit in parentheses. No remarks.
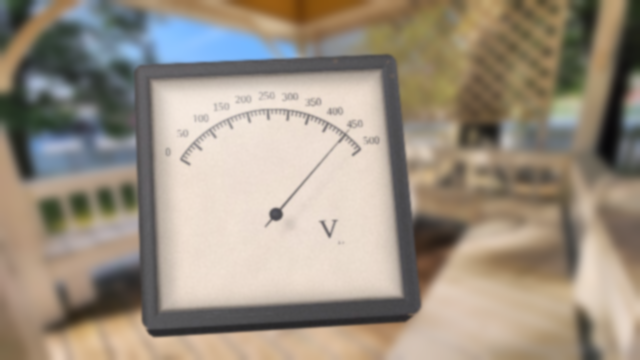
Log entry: 450 (V)
